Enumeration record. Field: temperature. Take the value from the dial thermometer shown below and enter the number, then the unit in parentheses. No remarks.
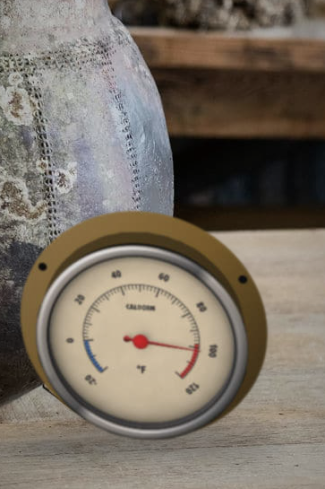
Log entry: 100 (°F)
